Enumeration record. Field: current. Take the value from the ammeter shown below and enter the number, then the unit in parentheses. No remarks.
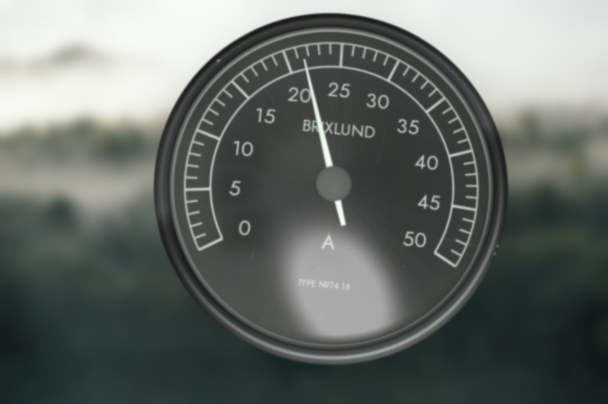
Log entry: 21.5 (A)
